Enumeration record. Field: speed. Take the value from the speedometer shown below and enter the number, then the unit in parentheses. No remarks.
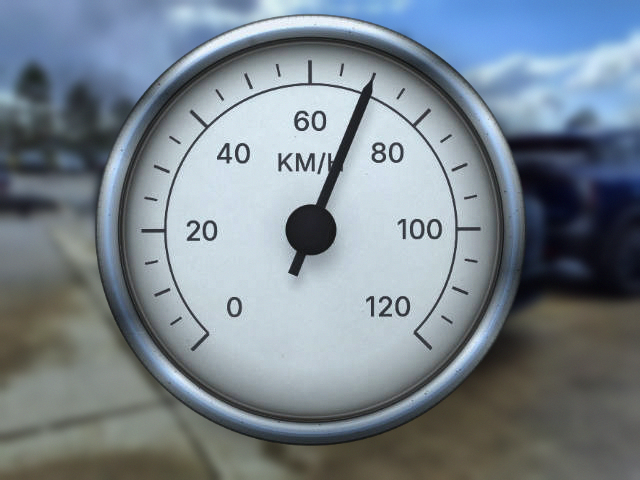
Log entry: 70 (km/h)
